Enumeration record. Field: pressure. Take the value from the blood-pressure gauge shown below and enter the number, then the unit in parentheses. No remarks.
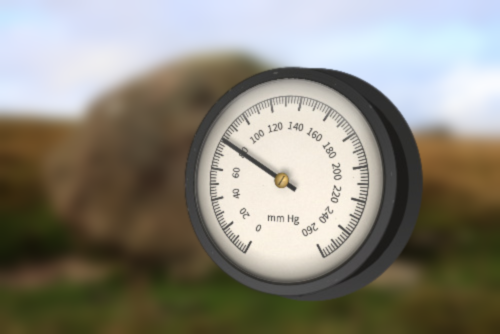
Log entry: 80 (mmHg)
